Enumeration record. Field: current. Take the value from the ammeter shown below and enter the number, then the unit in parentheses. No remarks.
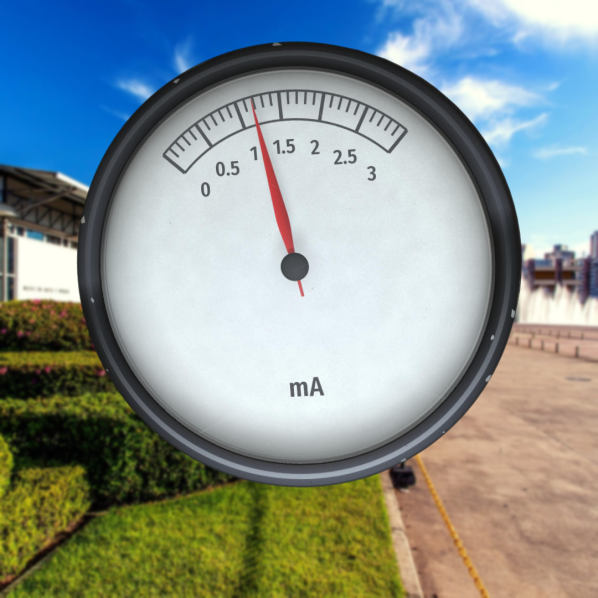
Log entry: 1.2 (mA)
